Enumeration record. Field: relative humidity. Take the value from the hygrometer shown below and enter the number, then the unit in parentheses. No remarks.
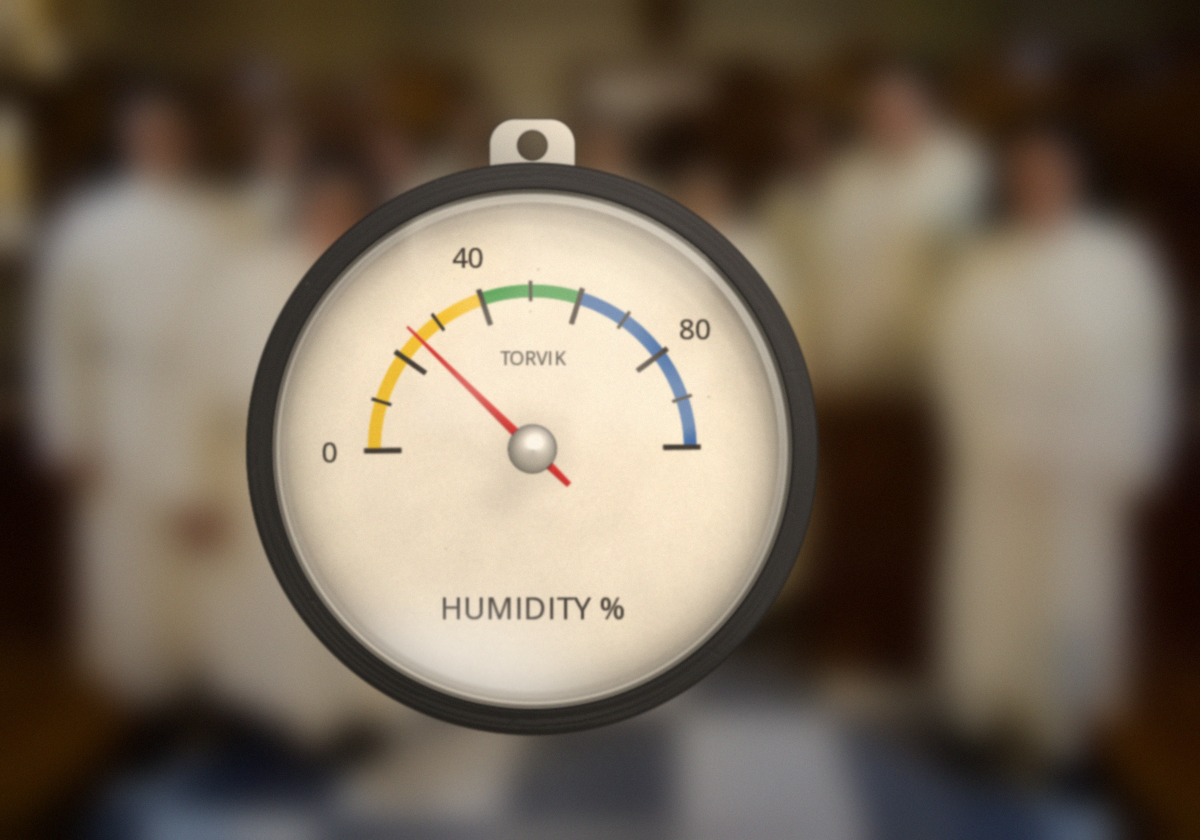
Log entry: 25 (%)
